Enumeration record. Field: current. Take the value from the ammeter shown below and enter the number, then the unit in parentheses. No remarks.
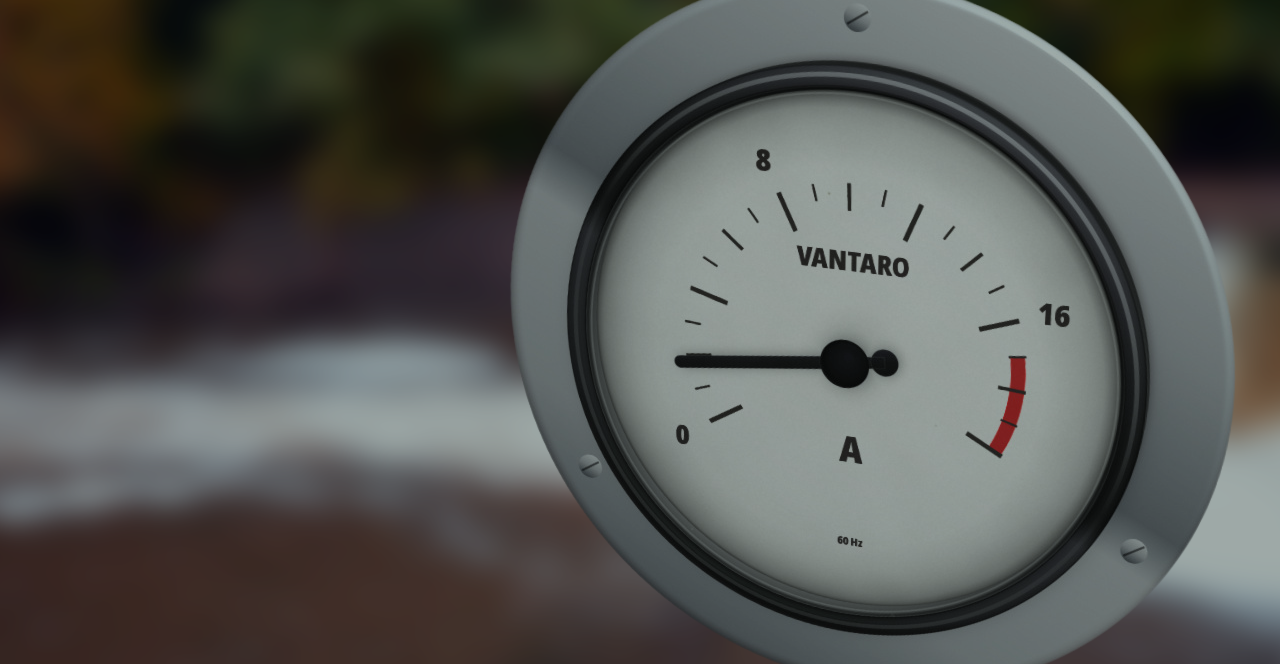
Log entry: 2 (A)
